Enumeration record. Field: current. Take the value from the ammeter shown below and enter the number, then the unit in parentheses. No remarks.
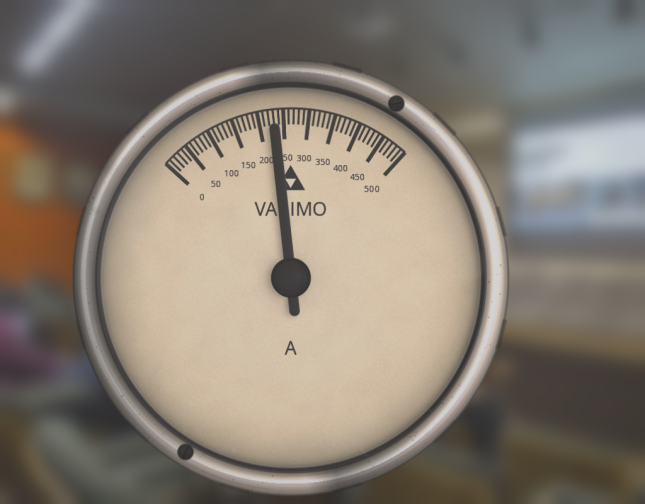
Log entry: 230 (A)
